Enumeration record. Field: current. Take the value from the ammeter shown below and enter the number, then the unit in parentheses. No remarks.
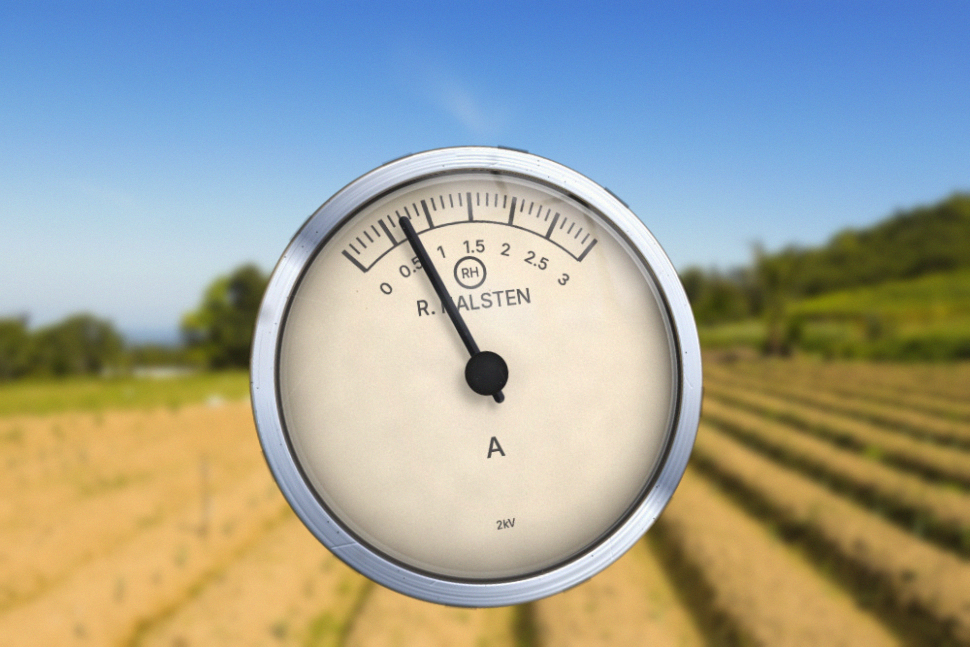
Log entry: 0.7 (A)
